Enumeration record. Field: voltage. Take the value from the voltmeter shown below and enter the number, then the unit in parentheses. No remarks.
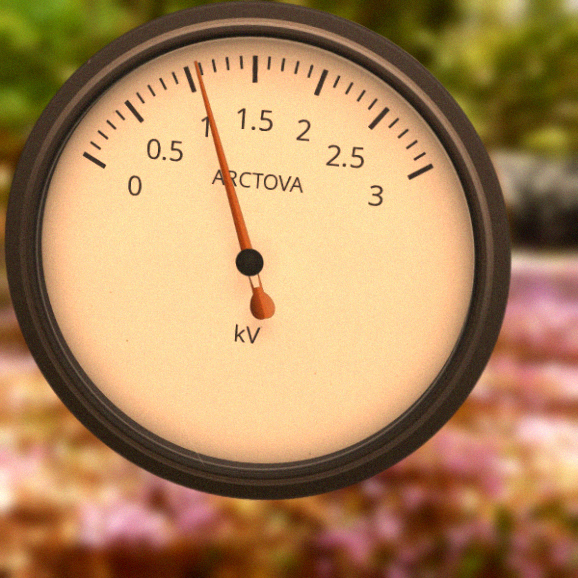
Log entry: 1.1 (kV)
